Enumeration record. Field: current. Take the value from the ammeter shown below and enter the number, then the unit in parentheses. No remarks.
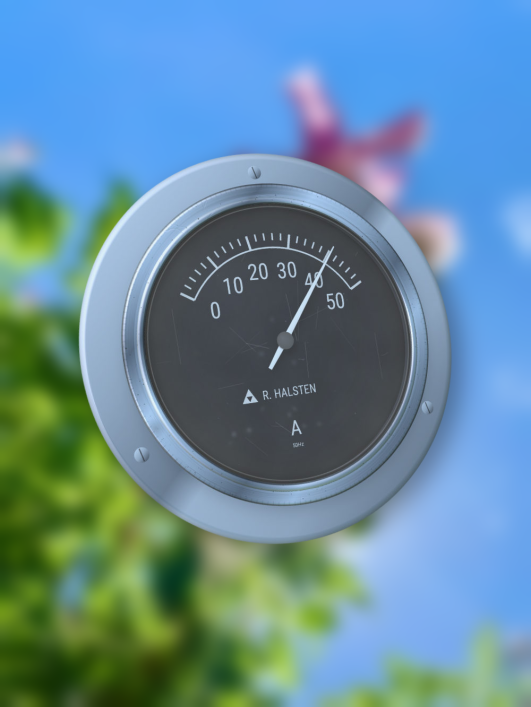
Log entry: 40 (A)
